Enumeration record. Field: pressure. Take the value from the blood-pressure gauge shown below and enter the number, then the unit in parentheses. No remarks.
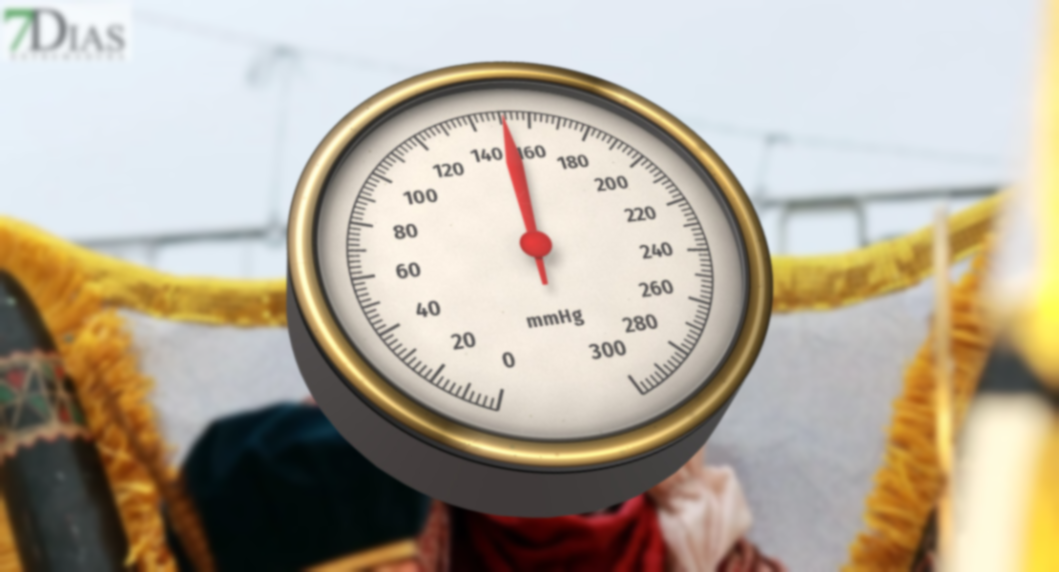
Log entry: 150 (mmHg)
